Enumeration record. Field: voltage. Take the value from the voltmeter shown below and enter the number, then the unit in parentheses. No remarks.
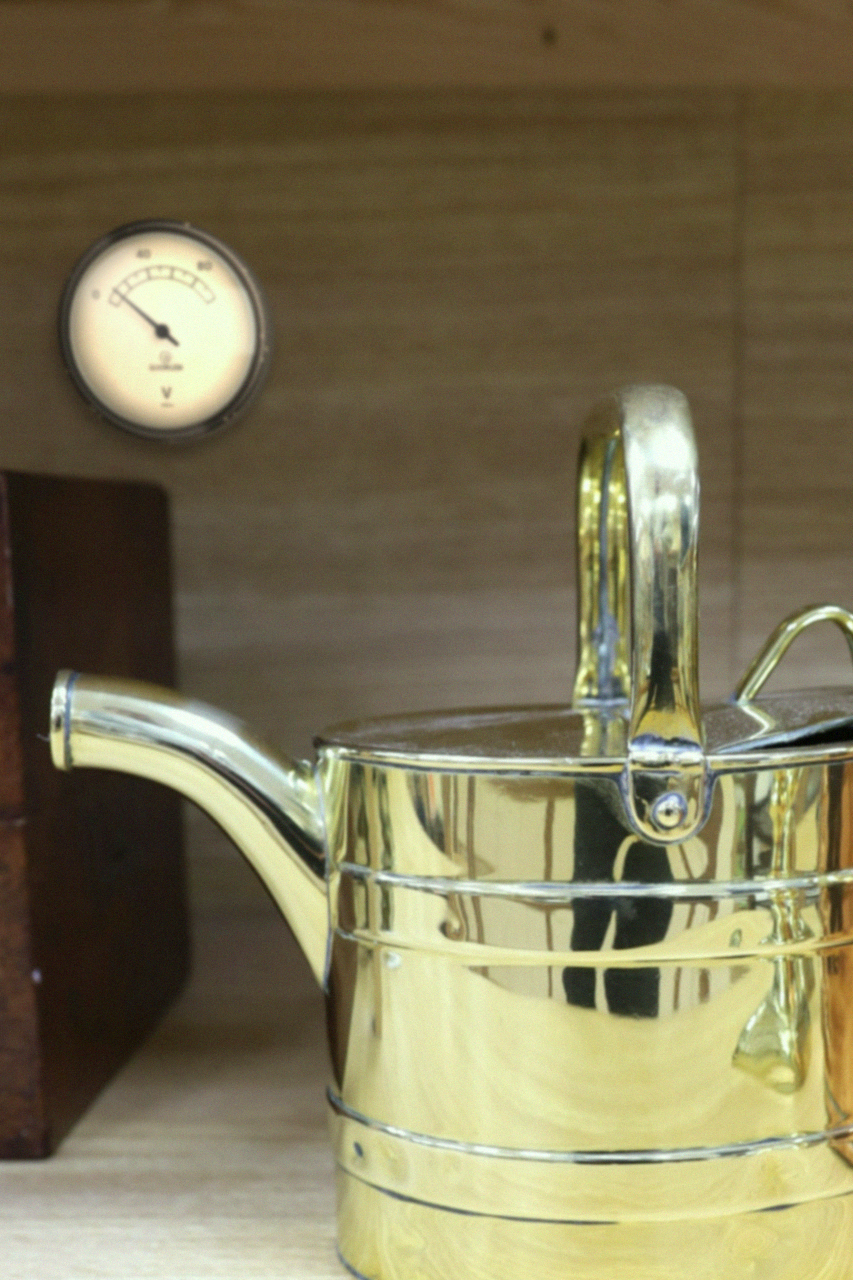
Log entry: 10 (V)
